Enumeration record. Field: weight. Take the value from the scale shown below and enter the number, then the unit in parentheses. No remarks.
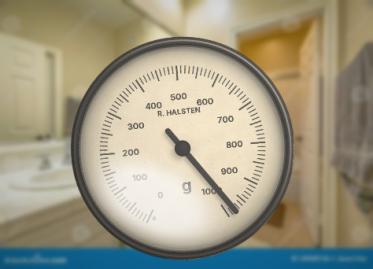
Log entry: 980 (g)
